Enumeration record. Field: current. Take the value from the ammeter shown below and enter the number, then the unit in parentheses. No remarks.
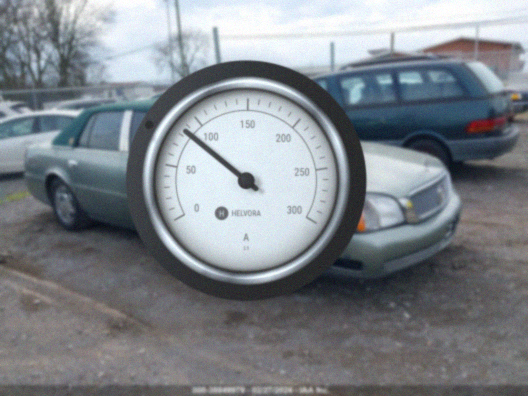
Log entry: 85 (A)
